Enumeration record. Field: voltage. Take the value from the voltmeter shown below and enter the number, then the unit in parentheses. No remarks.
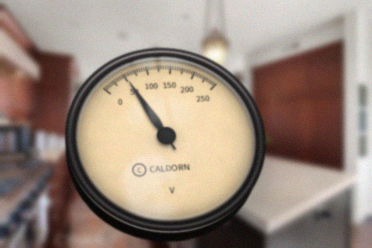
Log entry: 50 (V)
